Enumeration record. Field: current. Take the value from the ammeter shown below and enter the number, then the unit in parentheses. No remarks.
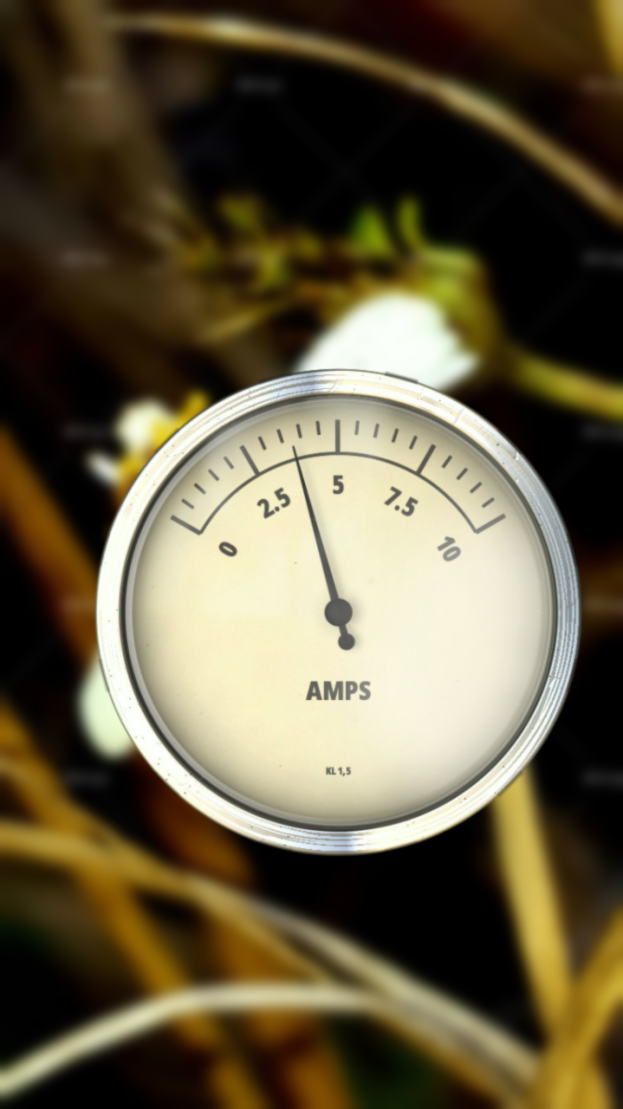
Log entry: 3.75 (A)
